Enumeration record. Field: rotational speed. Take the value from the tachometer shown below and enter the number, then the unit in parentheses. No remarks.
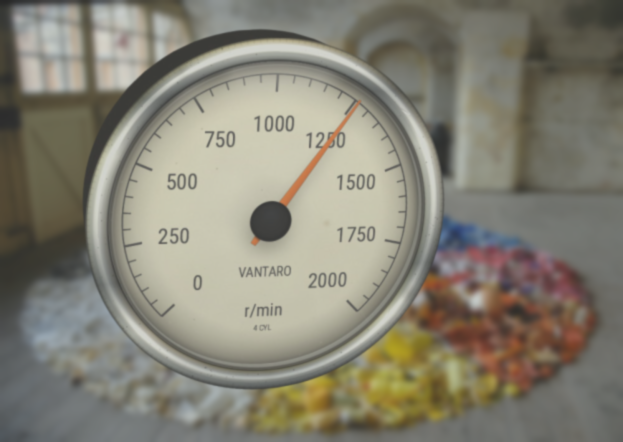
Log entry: 1250 (rpm)
